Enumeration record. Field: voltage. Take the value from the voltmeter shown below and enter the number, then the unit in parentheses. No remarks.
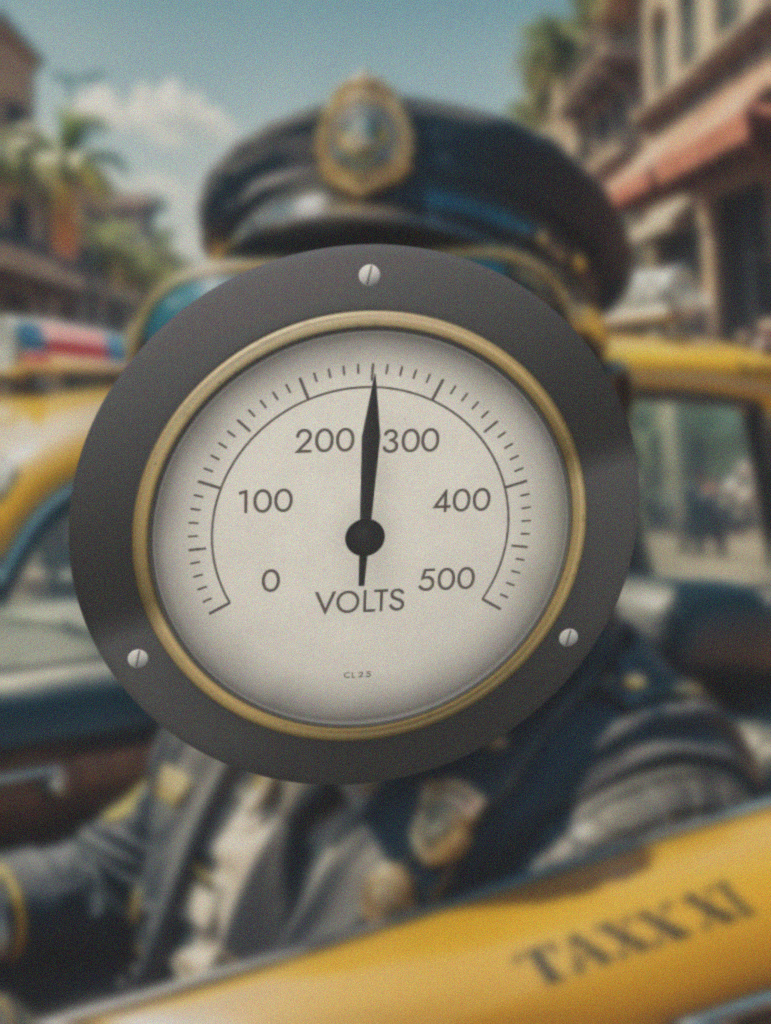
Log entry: 250 (V)
